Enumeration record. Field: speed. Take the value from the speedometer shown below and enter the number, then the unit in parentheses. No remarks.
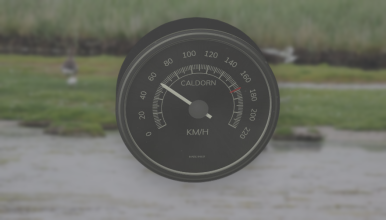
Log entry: 60 (km/h)
